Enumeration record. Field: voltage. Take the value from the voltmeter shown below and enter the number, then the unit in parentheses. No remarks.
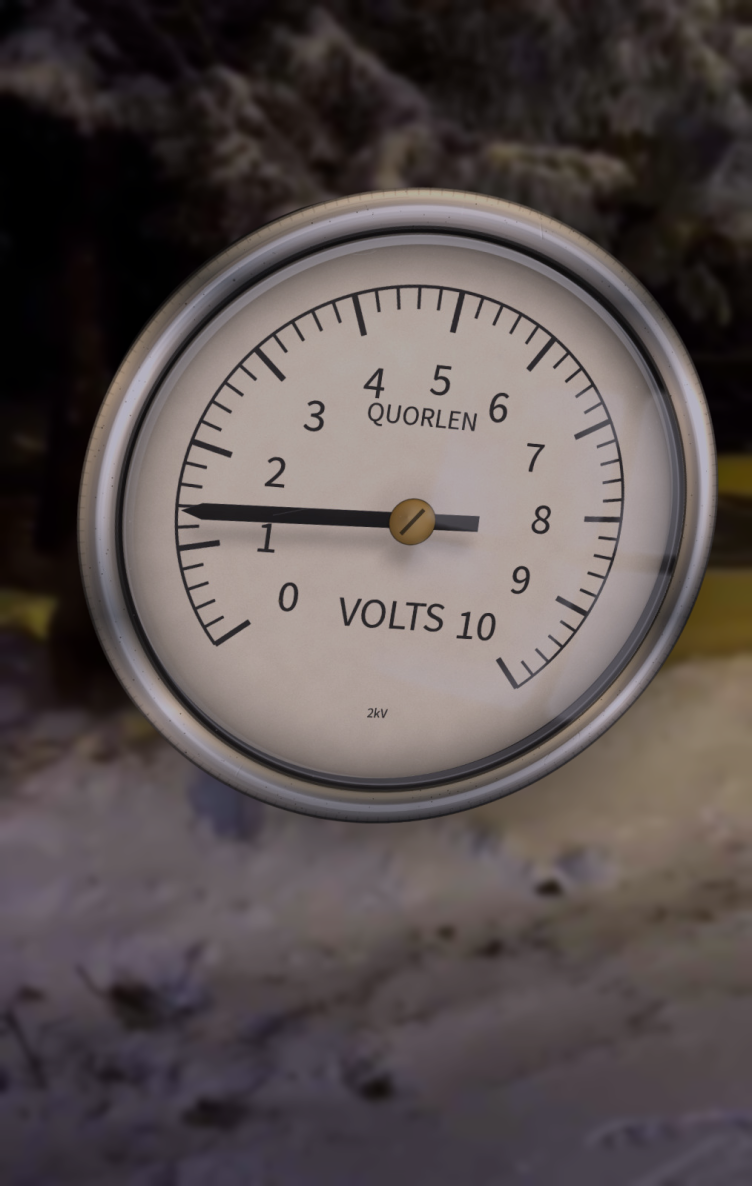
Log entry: 1.4 (V)
